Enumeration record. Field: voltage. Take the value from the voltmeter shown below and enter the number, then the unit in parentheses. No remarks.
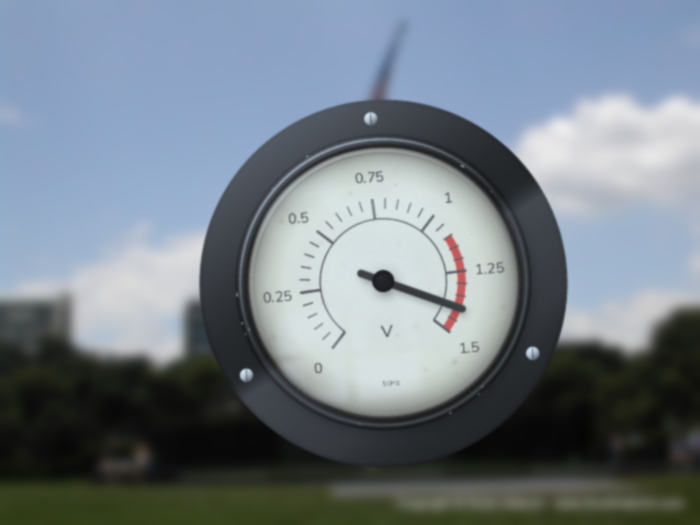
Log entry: 1.4 (V)
